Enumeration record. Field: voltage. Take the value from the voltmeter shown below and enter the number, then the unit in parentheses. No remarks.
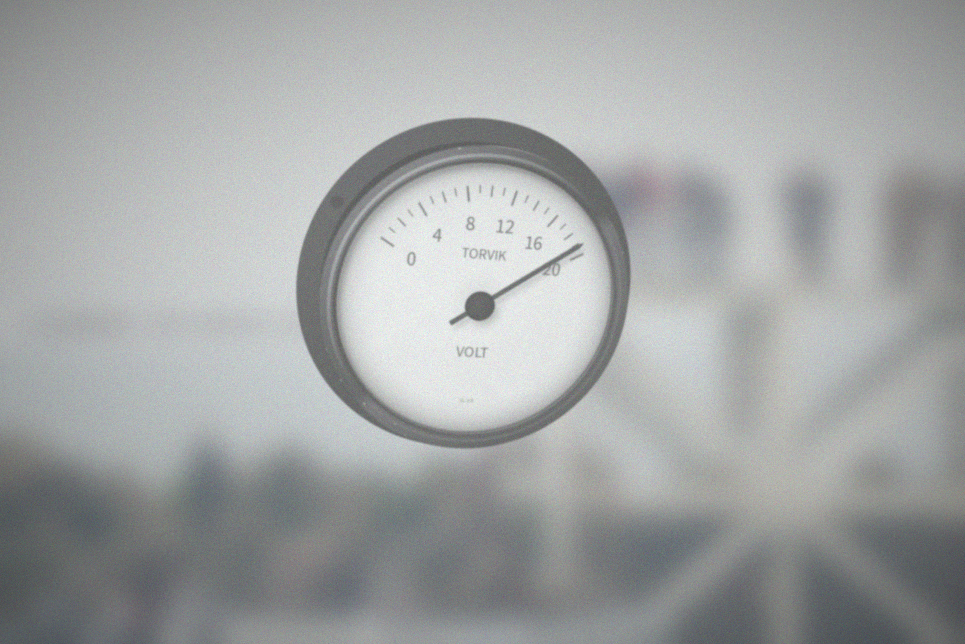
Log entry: 19 (V)
